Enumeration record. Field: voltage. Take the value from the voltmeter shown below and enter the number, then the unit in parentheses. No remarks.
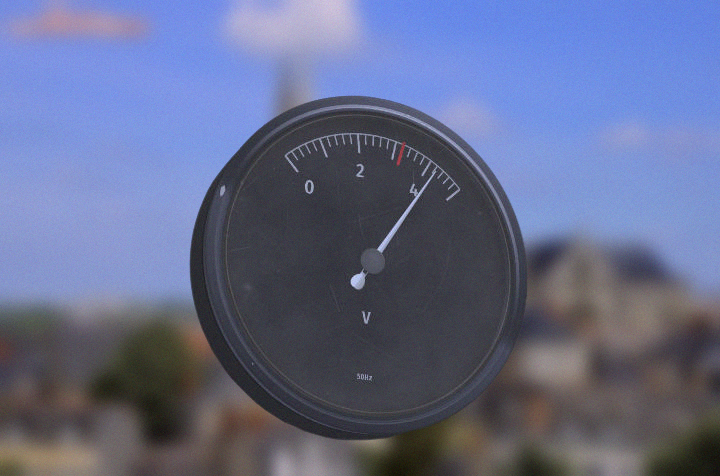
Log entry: 4.2 (V)
